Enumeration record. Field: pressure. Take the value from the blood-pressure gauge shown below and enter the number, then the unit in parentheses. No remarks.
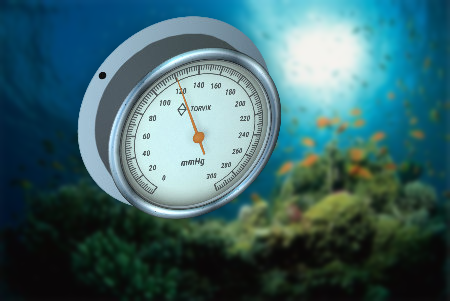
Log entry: 120 (mmHg)
